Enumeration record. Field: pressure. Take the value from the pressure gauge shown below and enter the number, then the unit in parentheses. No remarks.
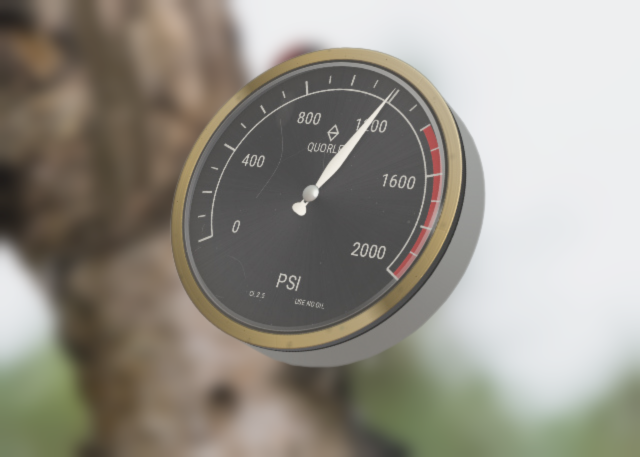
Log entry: 1200 (psi)
